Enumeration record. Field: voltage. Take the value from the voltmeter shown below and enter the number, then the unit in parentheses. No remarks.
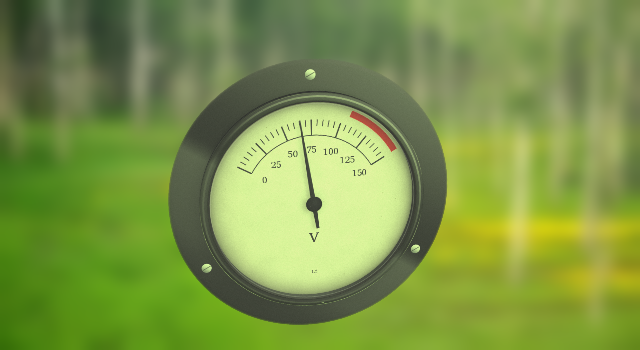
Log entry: 65 (V)
